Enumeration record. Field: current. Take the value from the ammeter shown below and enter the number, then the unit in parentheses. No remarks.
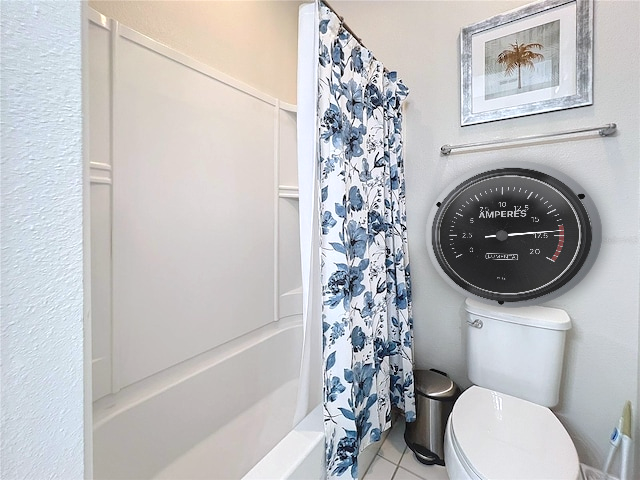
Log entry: 17 (A)
